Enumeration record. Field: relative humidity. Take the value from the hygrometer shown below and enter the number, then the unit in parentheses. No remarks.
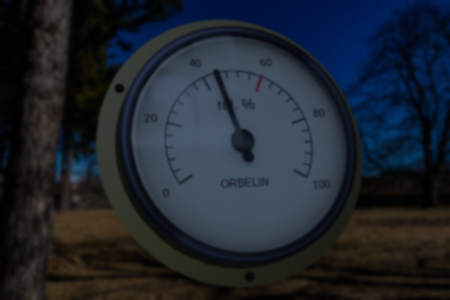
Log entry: 44 (%)
